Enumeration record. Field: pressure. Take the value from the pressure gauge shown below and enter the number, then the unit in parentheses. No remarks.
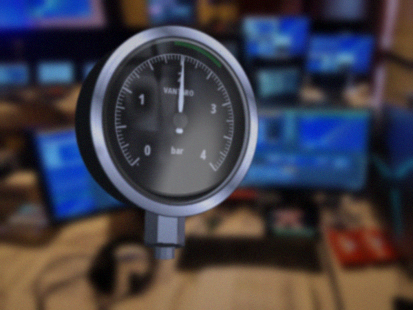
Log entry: 2 (bar)
